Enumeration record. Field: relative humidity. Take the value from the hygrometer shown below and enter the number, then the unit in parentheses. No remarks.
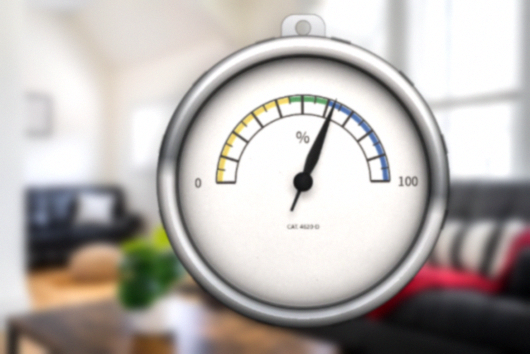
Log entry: 62.5 (%)
